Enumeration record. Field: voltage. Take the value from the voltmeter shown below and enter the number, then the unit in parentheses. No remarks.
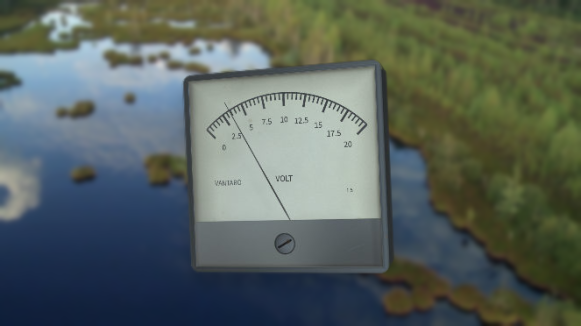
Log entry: 3.5 (V)
